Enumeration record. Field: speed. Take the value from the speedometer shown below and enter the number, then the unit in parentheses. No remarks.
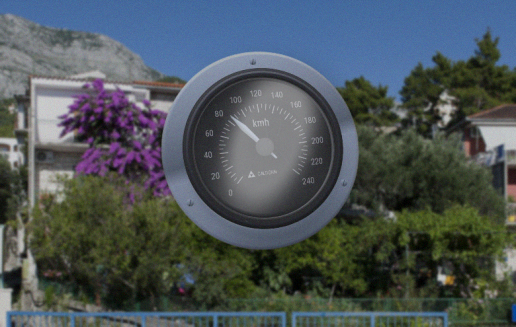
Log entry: 85 (km/h)
